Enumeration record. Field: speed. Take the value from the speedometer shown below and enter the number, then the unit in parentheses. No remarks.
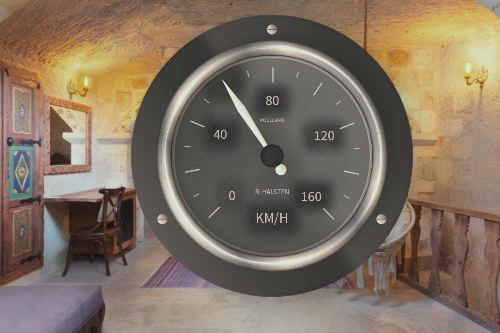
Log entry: 60 (km/h)
